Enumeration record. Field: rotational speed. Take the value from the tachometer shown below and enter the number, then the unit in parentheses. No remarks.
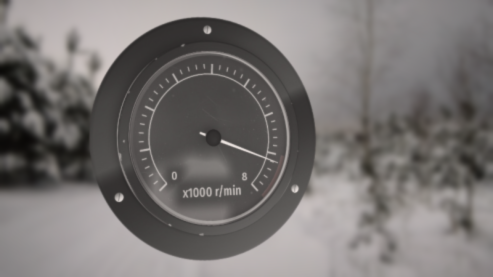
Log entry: 7200 (rpm)
